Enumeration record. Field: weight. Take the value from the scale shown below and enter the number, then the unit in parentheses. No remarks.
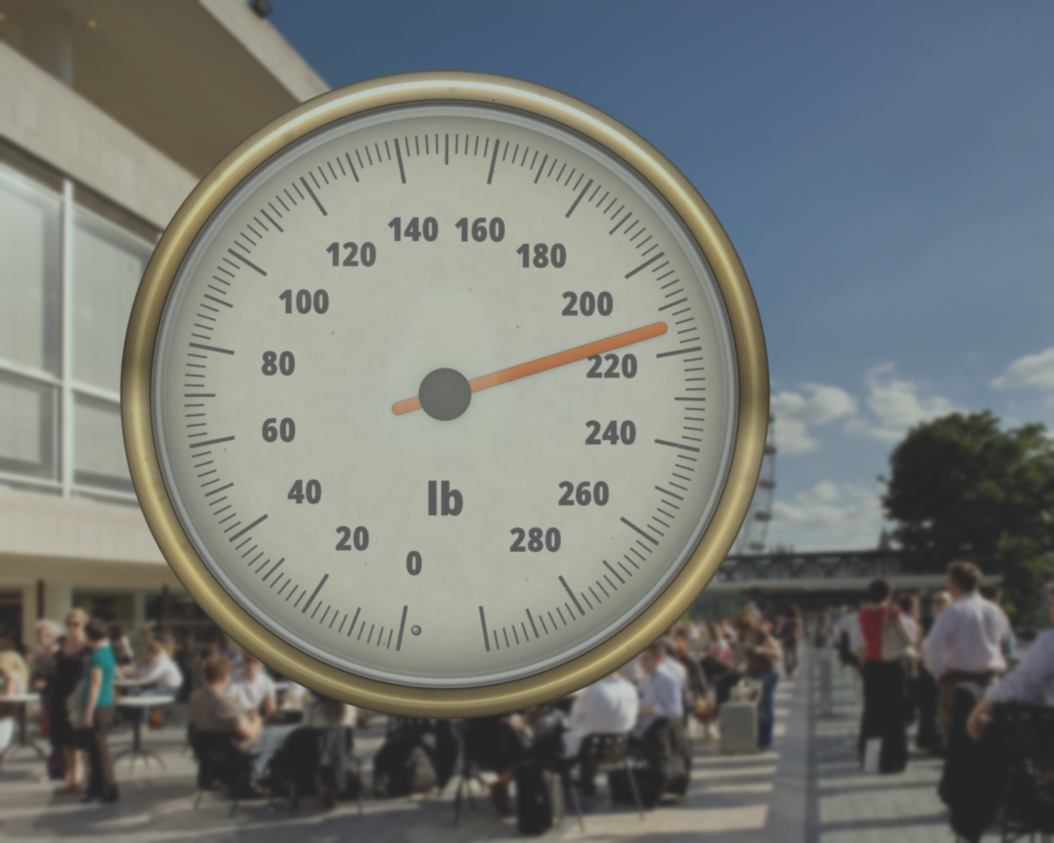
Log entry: 214 (lb)
